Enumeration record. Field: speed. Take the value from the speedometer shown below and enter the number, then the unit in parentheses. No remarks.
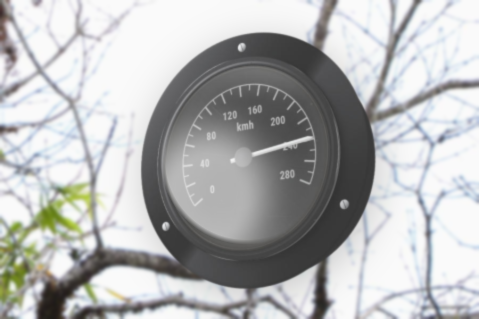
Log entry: 240 (km/h)
